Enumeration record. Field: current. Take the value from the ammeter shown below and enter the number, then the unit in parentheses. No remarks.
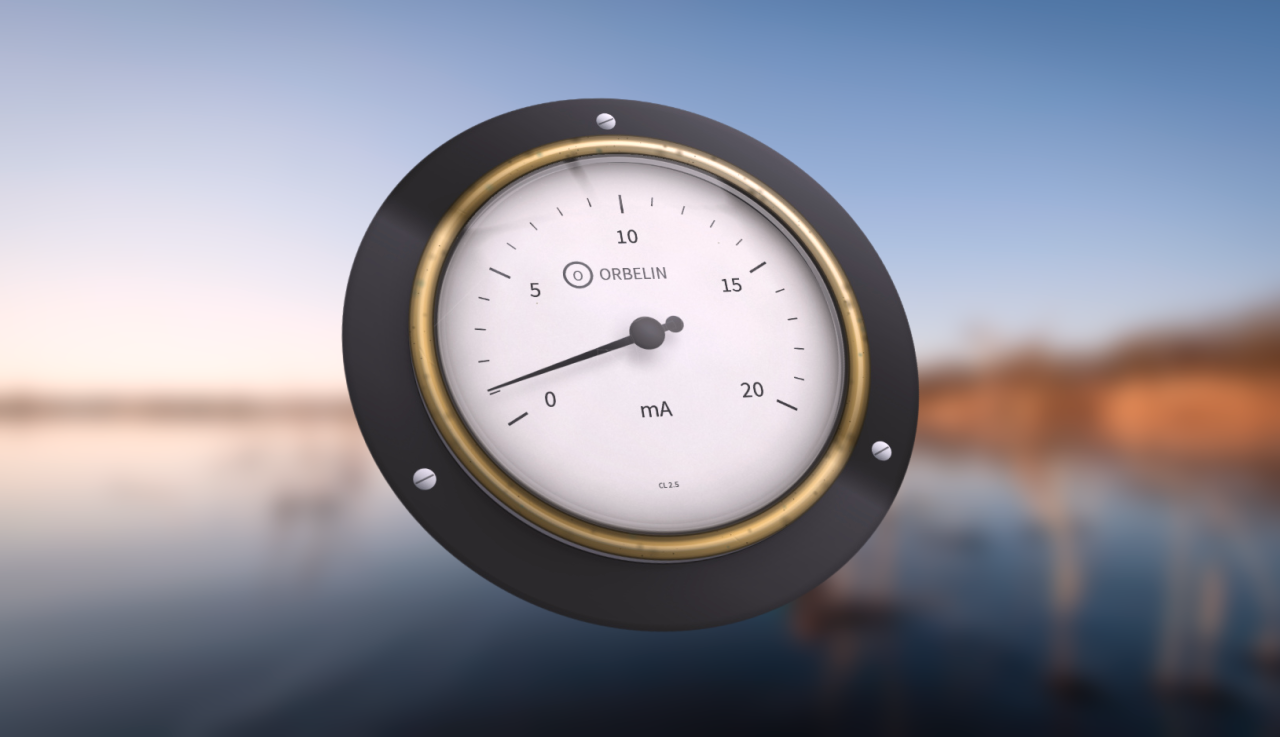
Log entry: 1 (mA)
